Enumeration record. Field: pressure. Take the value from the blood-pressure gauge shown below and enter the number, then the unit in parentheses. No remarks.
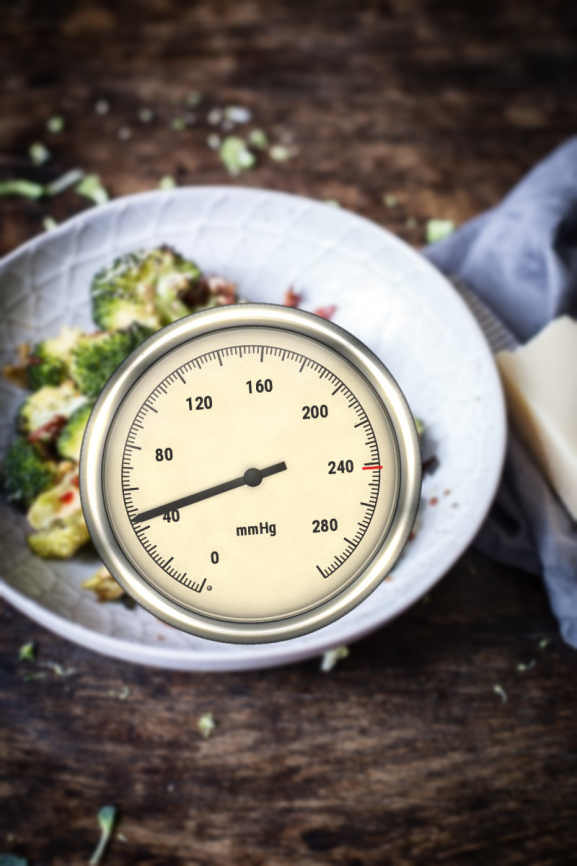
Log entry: 46 (mmHg)
